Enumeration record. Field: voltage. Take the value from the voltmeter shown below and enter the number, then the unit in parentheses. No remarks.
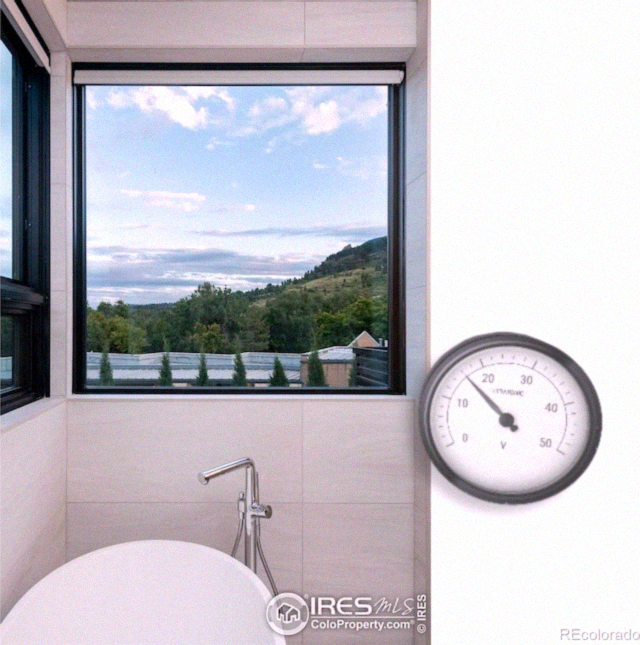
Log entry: 16 (V)
